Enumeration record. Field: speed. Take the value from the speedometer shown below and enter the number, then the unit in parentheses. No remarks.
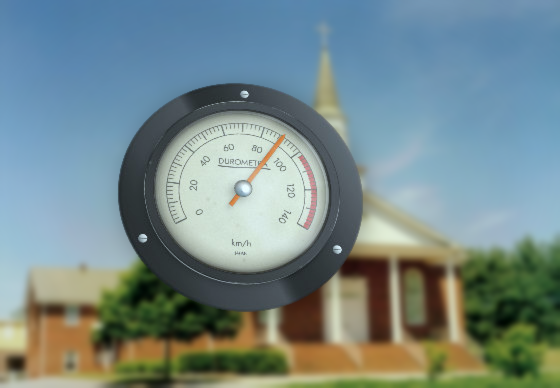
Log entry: 90 (km/h)
